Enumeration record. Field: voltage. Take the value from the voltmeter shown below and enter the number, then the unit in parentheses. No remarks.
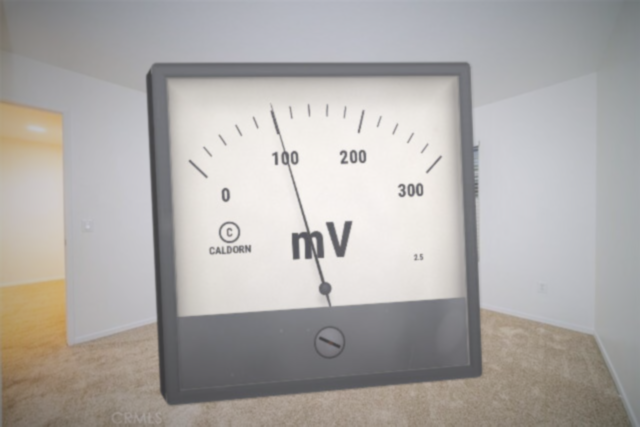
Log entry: 100 (mV)
